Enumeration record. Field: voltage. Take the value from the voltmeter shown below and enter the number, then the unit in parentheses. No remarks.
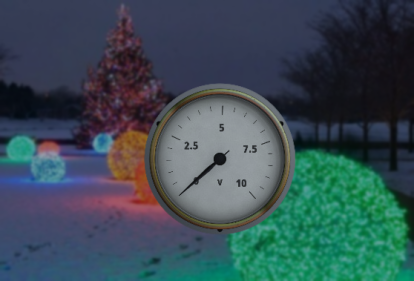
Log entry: 0 (V)
